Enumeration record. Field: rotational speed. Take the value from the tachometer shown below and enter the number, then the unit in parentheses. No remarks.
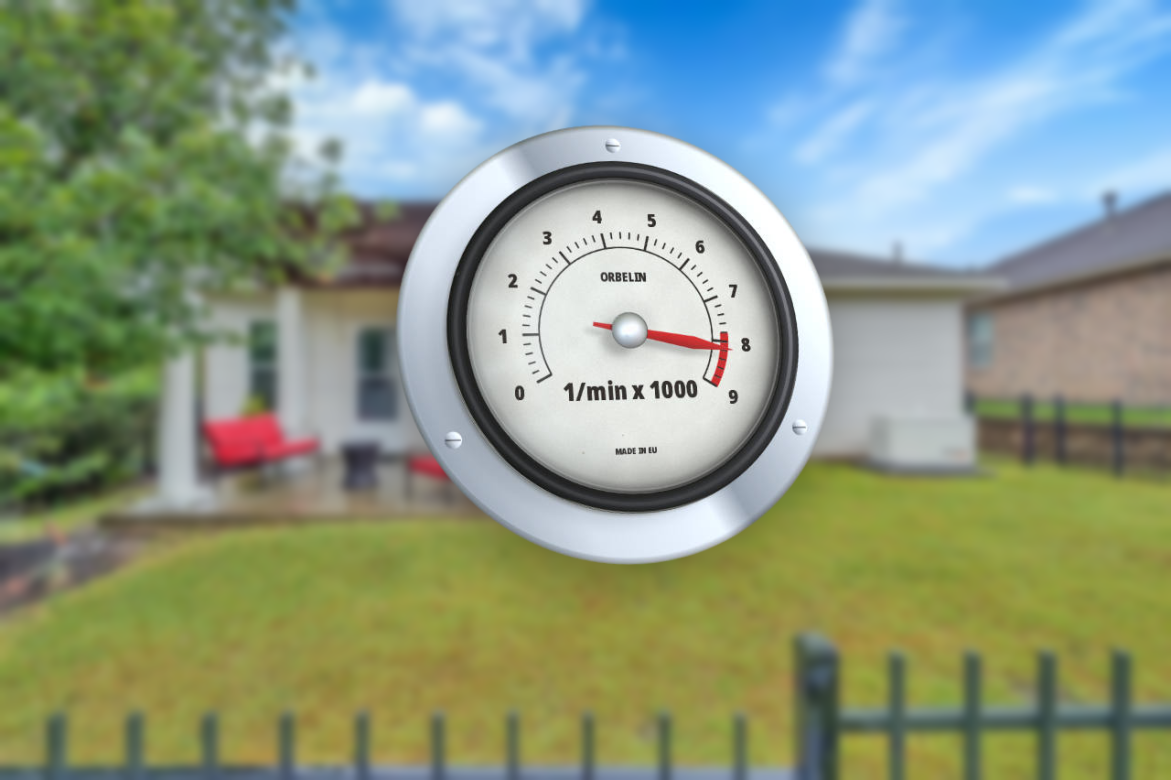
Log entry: 8200 (rpm)
